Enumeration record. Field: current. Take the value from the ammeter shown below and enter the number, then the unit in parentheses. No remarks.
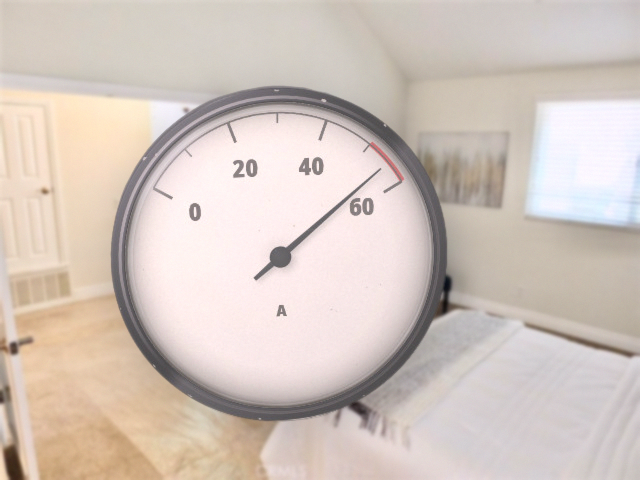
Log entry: 55 (A)
